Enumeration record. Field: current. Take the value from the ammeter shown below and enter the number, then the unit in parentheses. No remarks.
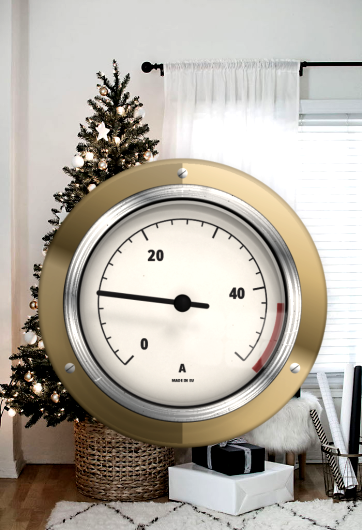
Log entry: 10 (A)
